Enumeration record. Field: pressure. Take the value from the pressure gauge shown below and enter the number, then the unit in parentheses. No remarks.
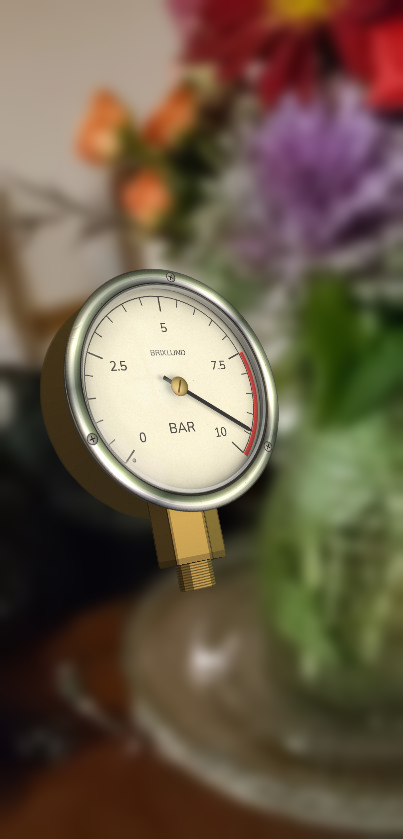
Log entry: 9.5 (bar)
